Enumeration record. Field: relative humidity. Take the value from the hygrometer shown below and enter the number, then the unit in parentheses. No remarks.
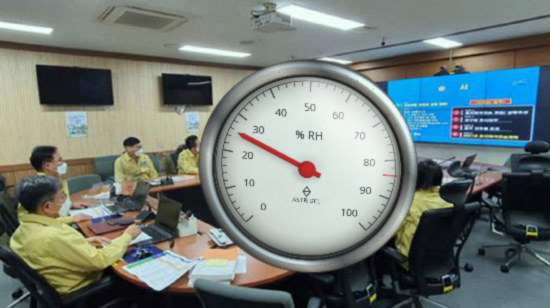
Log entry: 26 (%)
